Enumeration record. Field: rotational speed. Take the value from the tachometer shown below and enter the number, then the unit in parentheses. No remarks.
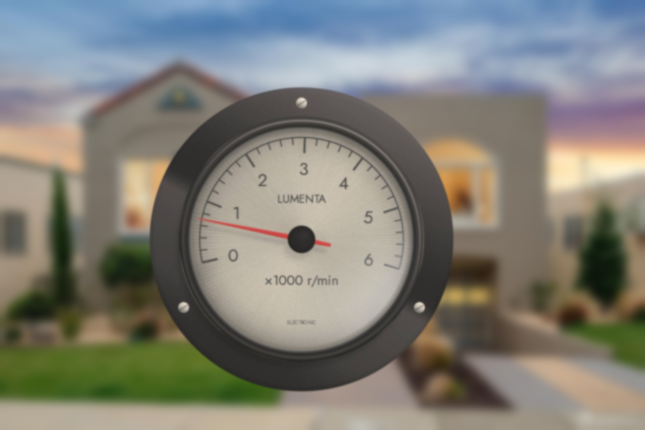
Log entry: 700 (rpm)
